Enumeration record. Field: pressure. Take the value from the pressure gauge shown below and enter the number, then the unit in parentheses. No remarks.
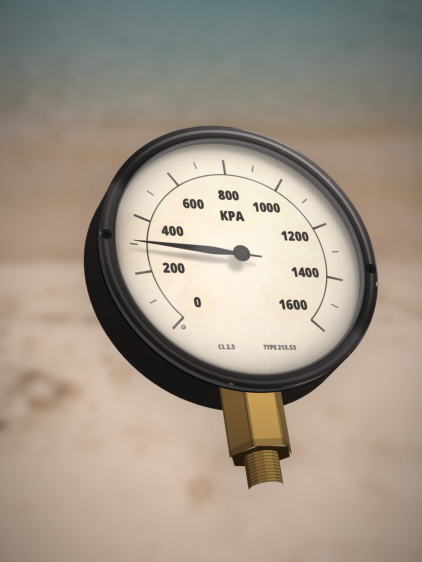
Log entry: 300 (kPa)
